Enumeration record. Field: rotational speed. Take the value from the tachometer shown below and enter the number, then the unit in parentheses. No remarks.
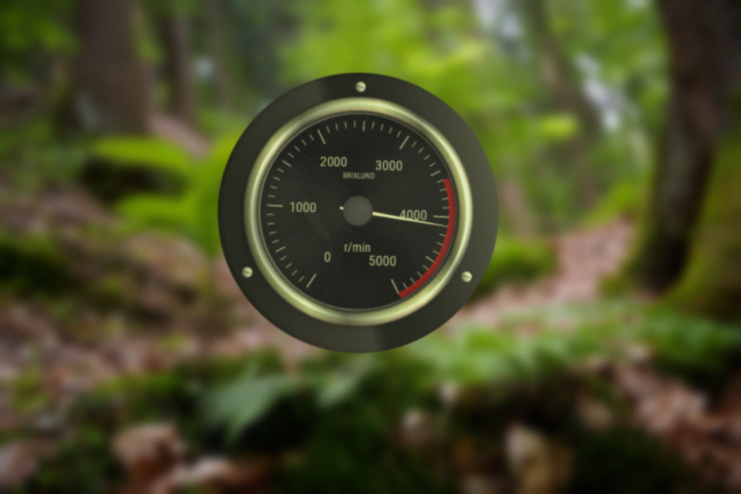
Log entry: 4100 (rpm)
